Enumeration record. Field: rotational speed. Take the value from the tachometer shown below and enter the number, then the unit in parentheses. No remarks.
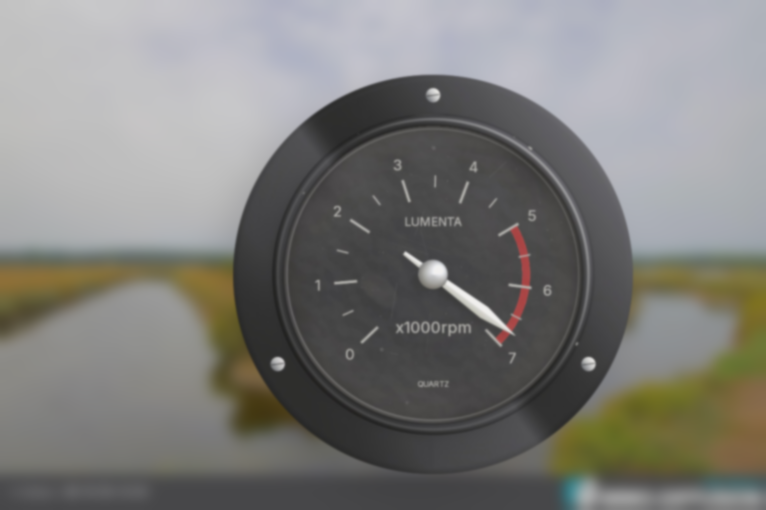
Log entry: 6750 (rpm)
